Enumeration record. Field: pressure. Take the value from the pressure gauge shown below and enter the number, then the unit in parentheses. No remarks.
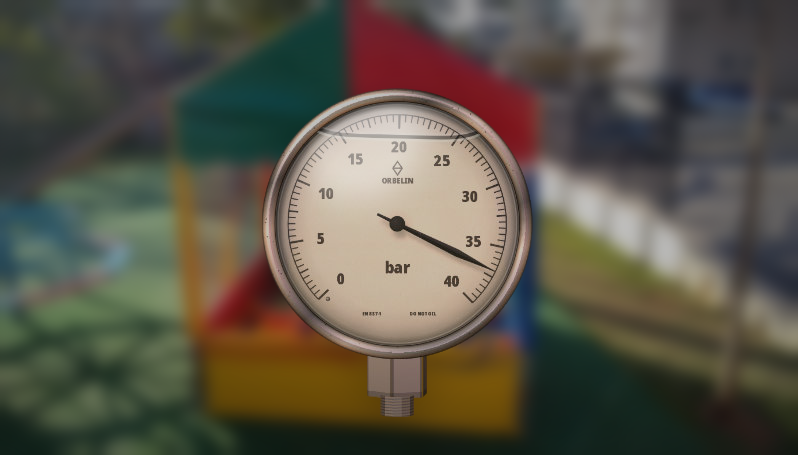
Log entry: 37 (bar)
